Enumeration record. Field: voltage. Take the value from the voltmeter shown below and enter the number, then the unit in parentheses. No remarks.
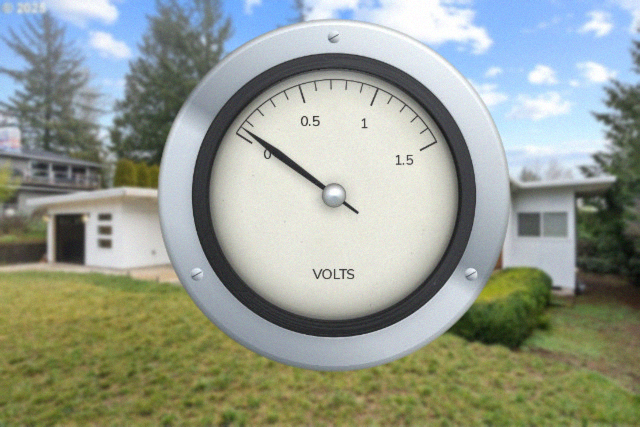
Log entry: 0.05 (V)
